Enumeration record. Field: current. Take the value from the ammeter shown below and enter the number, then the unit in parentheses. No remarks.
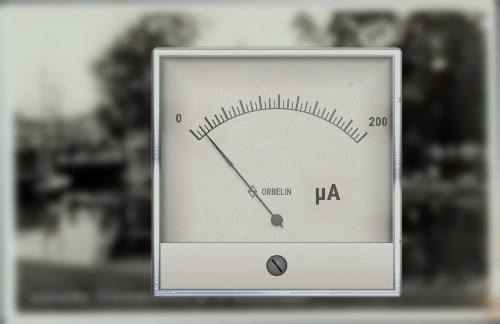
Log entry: 10 (µA)
